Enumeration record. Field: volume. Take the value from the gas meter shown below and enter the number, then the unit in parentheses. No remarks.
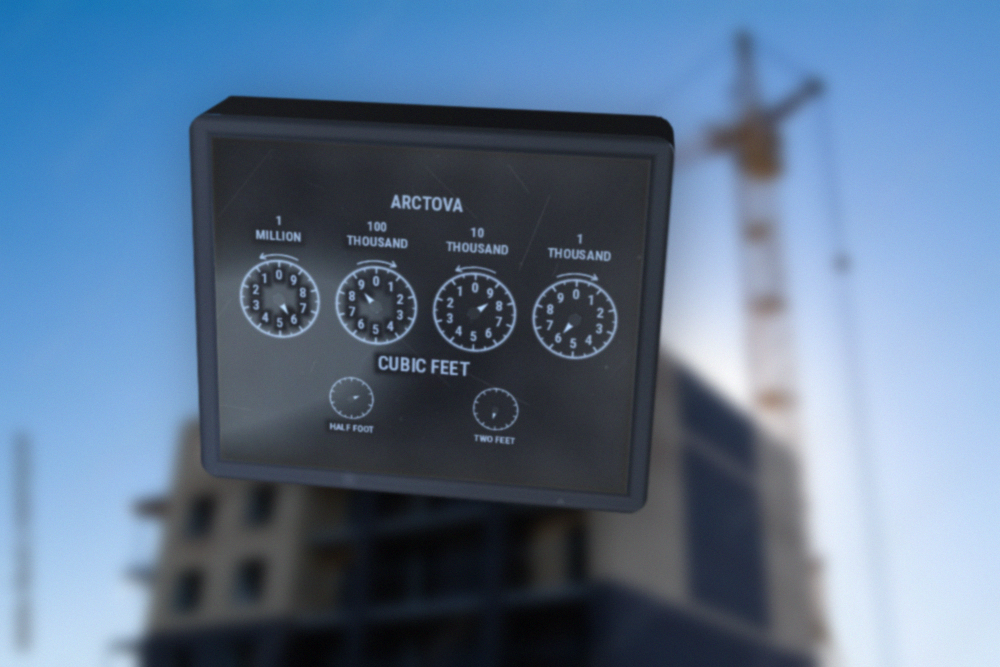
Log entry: 588600 (ft³)
